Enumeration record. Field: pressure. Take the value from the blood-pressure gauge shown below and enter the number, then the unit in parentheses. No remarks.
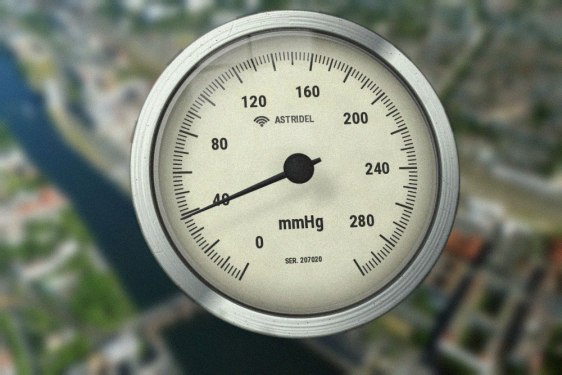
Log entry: 38 (mmHg)
